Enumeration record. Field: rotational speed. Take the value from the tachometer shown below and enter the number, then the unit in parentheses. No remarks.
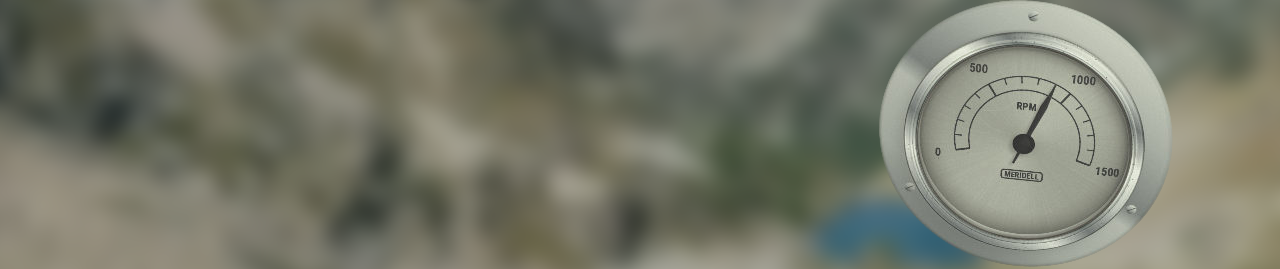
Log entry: 900 (rpm)
